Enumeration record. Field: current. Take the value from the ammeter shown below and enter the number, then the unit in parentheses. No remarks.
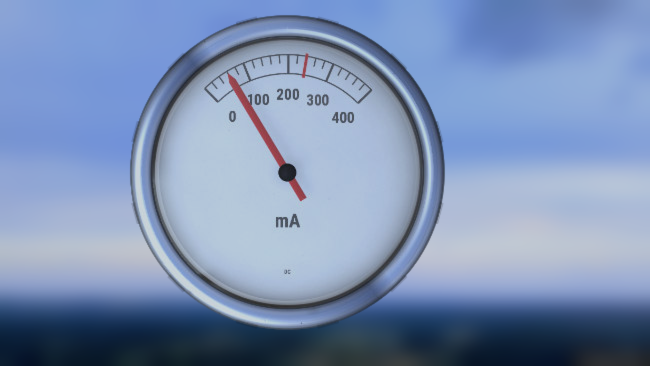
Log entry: 60 (mA)
